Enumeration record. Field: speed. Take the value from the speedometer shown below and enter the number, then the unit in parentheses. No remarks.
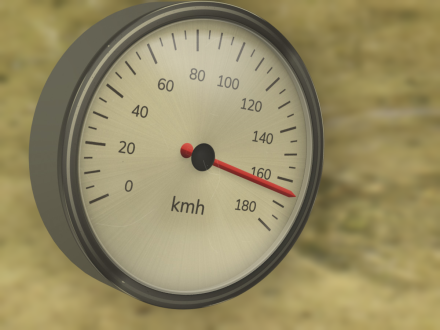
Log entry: 165 (km/h)
